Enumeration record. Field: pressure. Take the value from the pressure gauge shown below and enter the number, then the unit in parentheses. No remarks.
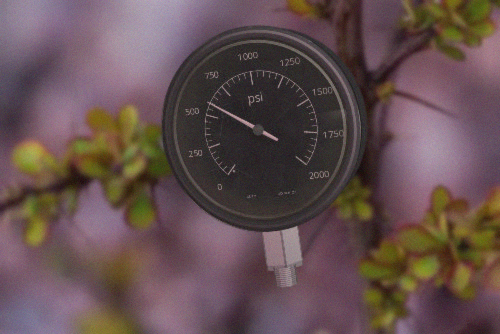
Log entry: 600 (psi)
